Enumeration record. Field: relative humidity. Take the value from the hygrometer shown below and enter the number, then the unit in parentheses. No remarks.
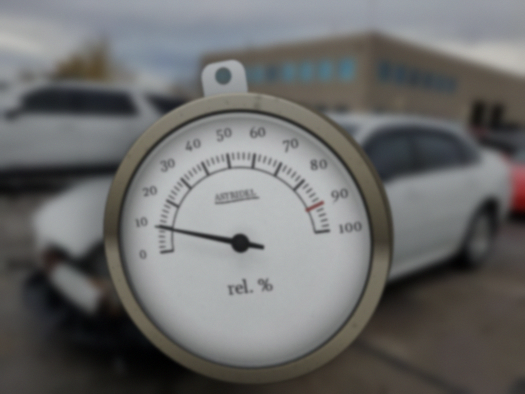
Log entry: 10 (%)
